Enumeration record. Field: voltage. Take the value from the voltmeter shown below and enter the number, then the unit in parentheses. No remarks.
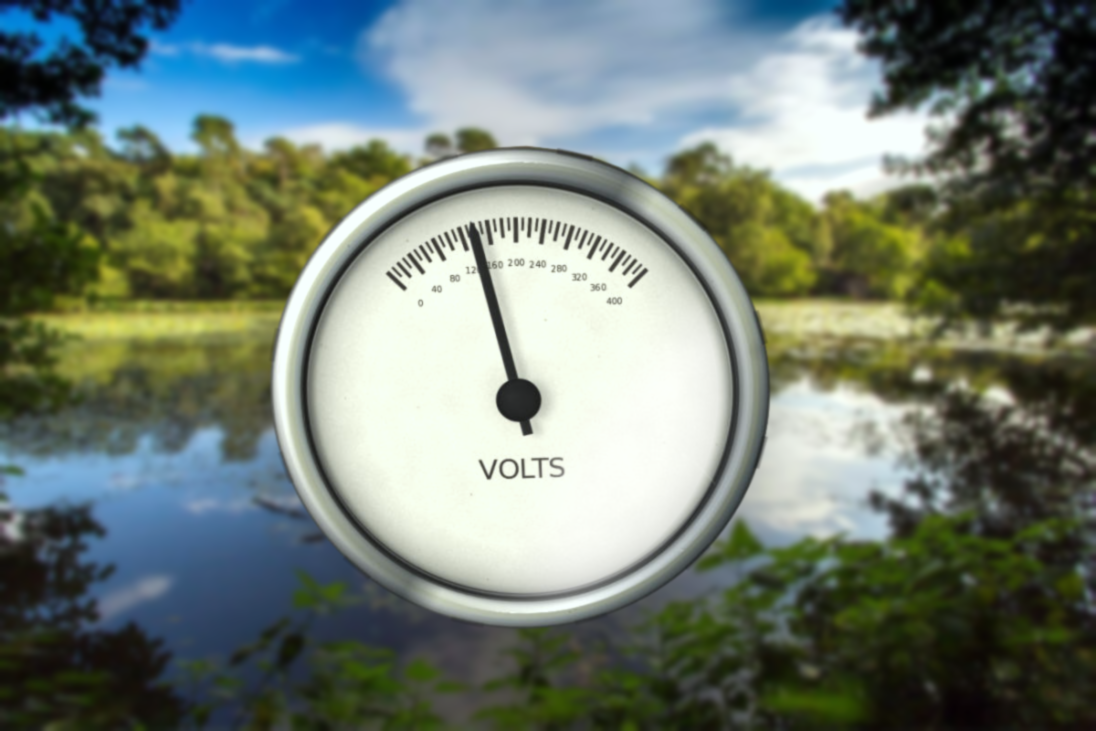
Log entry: 140 (V)
